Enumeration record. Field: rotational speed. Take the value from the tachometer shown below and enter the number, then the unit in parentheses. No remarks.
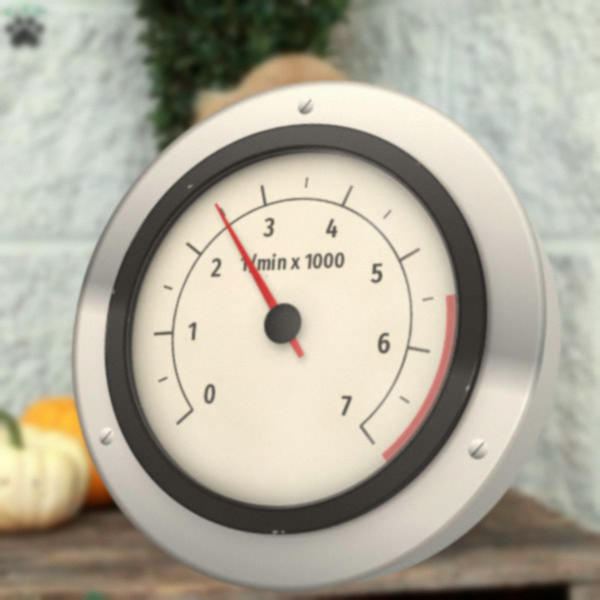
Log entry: 2500 (rpm)
